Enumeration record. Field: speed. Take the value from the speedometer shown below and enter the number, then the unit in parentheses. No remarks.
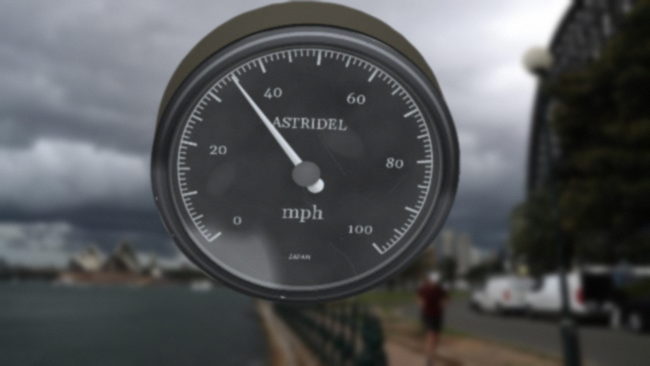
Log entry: 35 (mph)
